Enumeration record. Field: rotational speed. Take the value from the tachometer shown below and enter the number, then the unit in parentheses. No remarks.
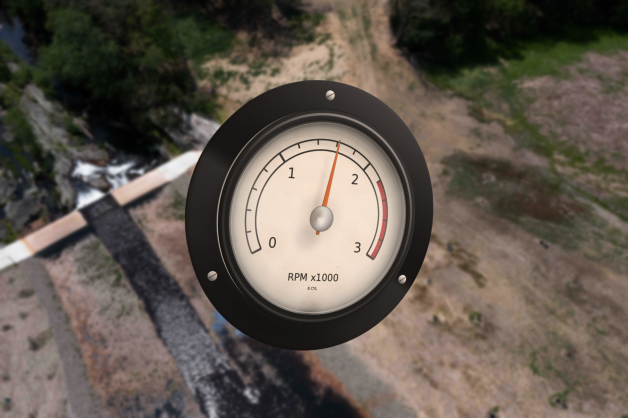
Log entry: 1600 (rpm)
